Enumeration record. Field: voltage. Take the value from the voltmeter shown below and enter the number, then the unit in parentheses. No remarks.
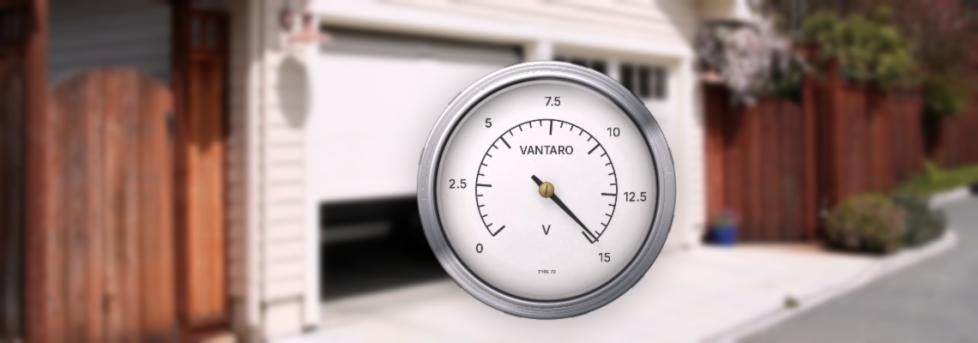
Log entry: 14.75 (V)
